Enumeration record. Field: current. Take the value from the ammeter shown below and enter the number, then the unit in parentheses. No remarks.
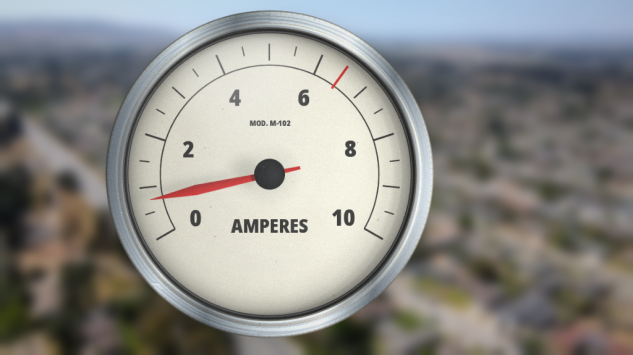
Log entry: 0.75 (A)
